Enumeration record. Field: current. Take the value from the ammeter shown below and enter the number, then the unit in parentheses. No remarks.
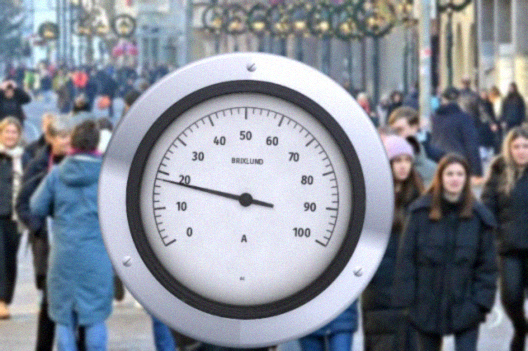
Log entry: 18 (A)
